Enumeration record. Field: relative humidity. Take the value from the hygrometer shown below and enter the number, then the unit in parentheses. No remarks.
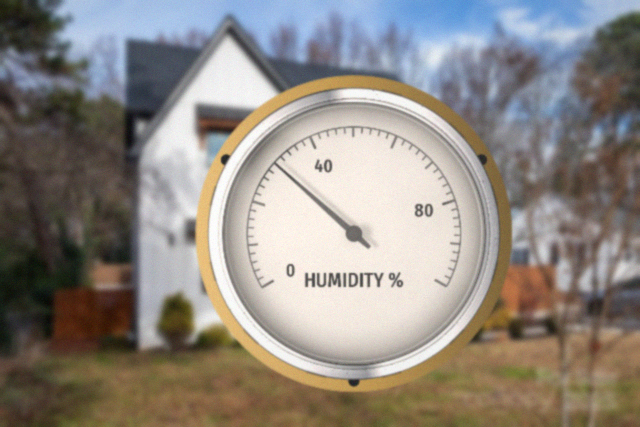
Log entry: 30 (%)
